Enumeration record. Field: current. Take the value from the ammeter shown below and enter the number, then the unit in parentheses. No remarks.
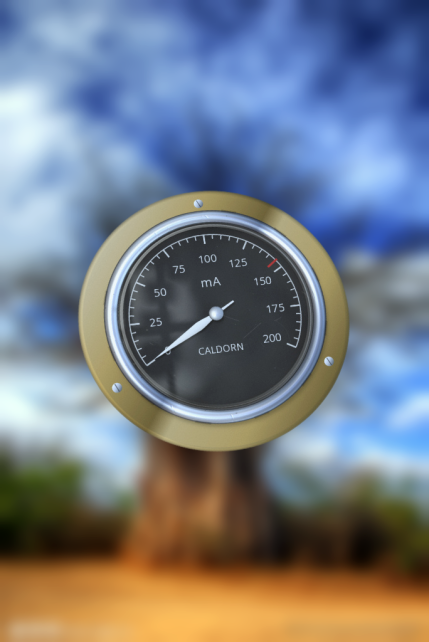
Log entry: 0 (mA)
